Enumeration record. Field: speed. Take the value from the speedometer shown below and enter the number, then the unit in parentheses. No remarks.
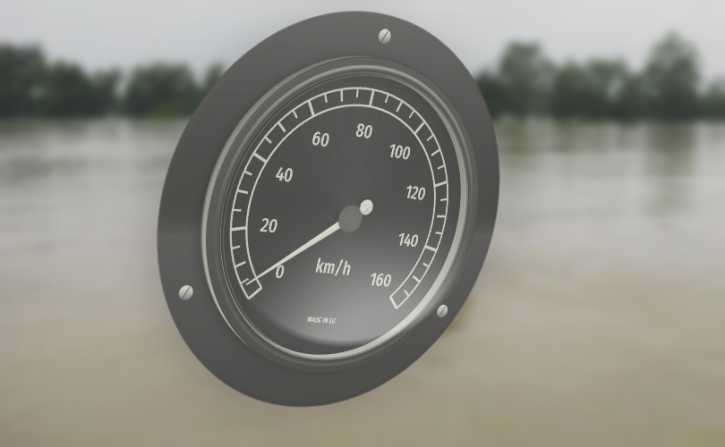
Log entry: 5 (km/h)
